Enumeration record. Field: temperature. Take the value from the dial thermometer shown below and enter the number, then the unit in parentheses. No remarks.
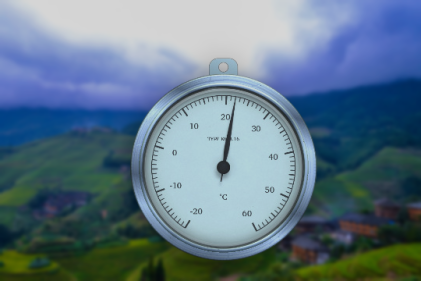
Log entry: 22 (°C)
